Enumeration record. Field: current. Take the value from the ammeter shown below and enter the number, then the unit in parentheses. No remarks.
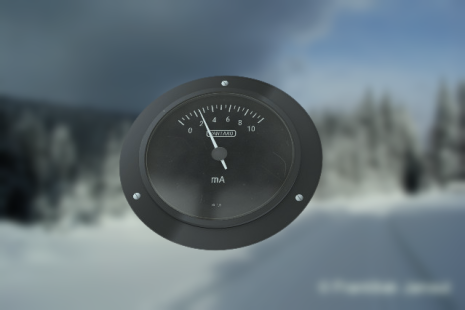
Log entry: 2.5 (mA)
